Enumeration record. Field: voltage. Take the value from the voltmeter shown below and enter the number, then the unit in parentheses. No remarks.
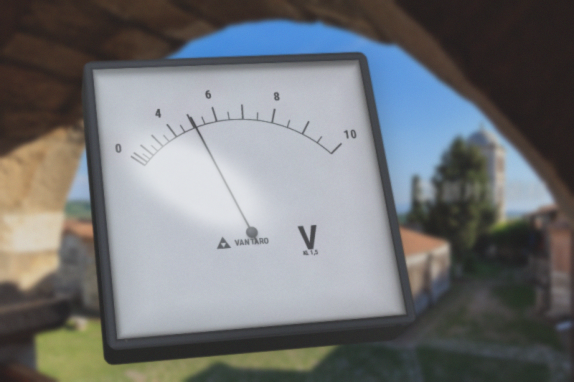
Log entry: 5 (V)
